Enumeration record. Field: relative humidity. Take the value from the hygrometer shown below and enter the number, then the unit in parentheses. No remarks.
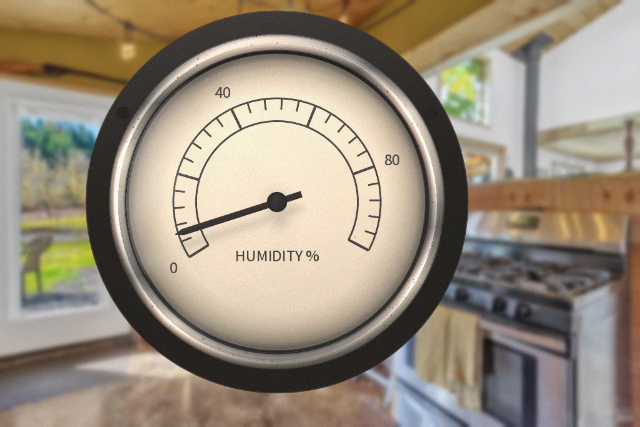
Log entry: 6 (%)
